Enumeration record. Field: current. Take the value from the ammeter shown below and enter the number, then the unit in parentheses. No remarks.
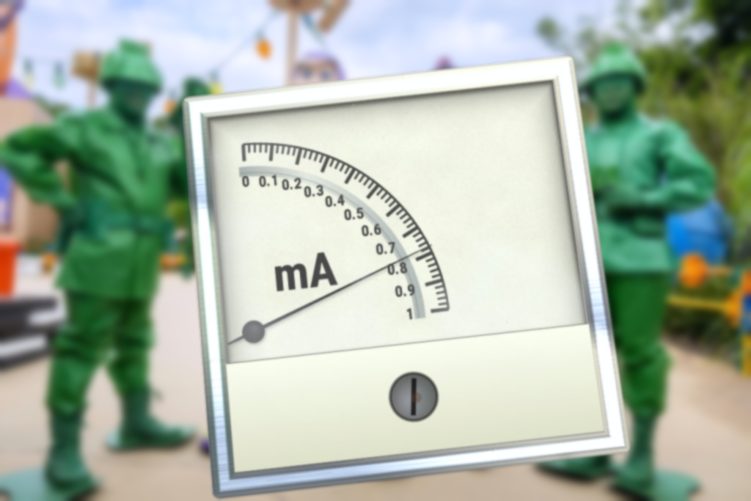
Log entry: 0.78 (mA)
